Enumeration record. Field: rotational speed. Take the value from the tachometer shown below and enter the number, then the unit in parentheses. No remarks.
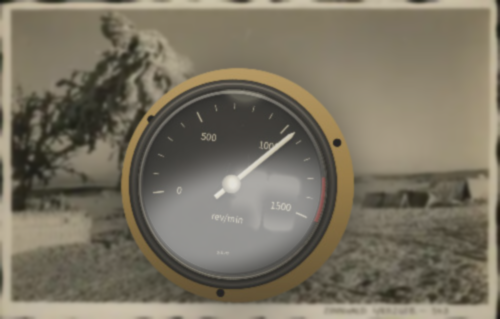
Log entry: 1050 (rpm)
